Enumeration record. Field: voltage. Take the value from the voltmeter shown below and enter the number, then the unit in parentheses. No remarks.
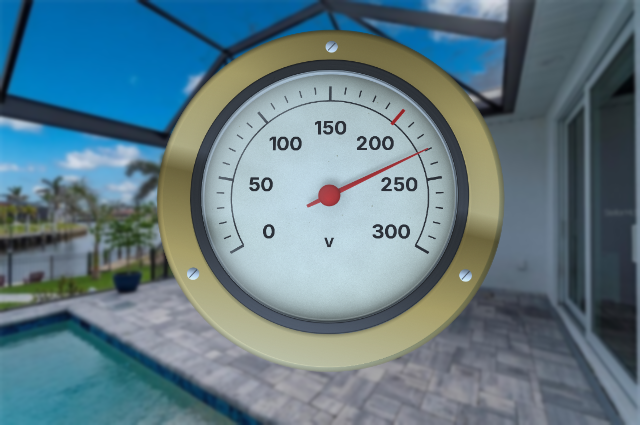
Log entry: 230 (V)
